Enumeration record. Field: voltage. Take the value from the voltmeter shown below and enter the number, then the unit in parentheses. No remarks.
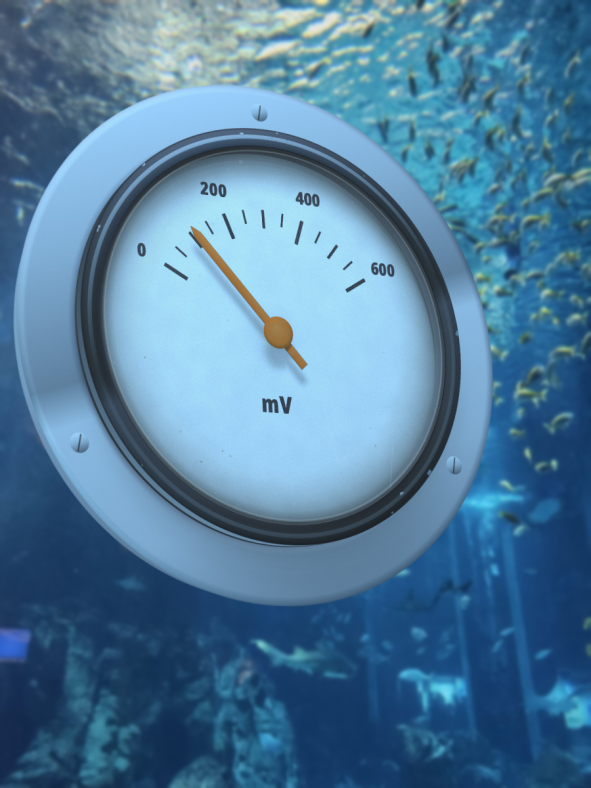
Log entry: 100 (mV)
